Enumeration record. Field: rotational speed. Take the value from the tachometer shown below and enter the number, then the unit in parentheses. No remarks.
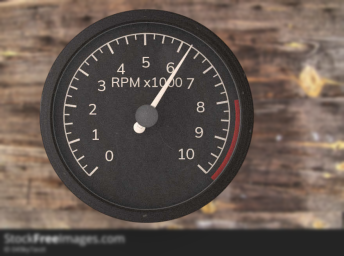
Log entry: 6250 (rpm)
